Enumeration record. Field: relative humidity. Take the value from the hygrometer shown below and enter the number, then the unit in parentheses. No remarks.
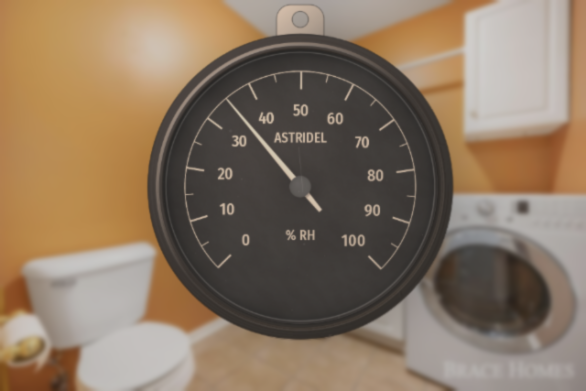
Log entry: 35 (%)
